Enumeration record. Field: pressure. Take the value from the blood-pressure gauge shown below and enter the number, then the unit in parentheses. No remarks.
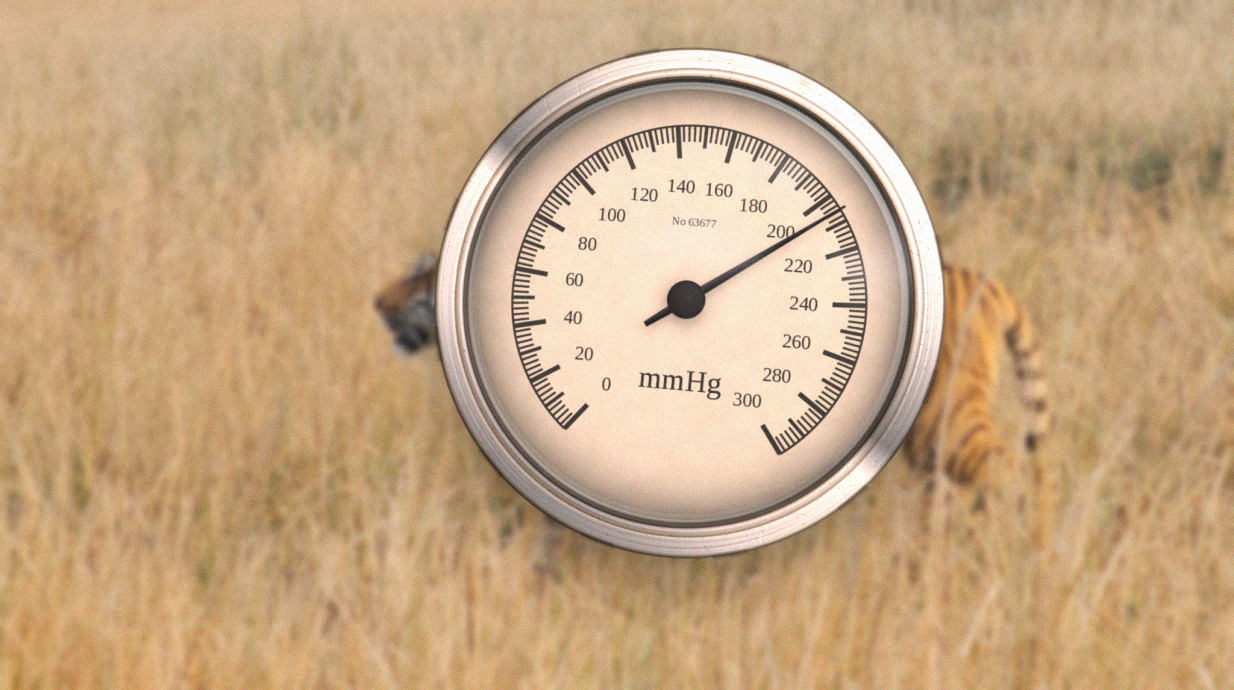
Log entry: 206 (mmHg)
